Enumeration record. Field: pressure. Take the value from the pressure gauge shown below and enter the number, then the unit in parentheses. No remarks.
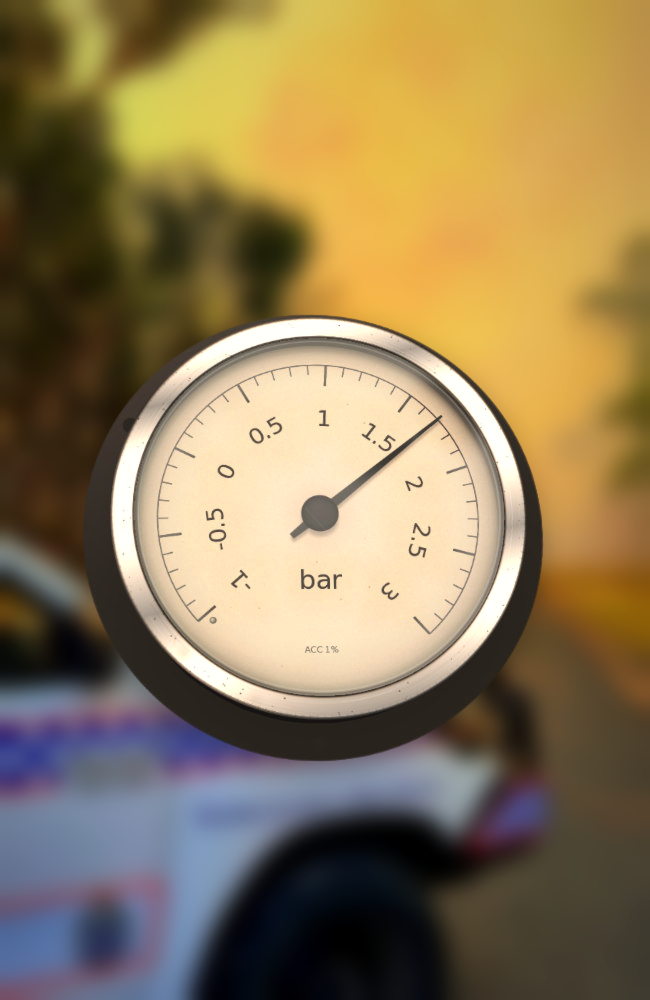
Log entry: 1.7 (bar)
